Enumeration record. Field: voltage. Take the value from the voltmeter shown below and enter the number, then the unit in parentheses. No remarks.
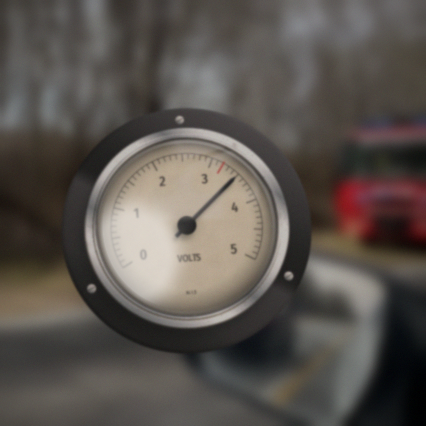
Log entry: 3.5 (V)
